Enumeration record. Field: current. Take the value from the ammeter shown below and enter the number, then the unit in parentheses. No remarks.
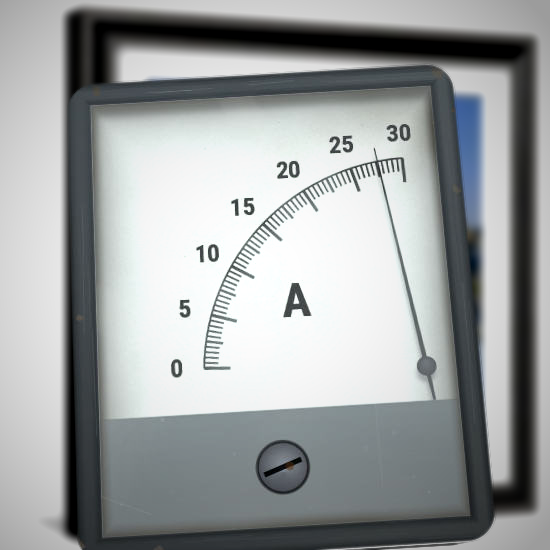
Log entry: 27.5 (A)
